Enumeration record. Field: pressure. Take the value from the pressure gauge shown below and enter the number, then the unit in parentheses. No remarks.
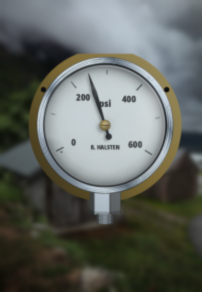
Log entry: 250 (psi)
